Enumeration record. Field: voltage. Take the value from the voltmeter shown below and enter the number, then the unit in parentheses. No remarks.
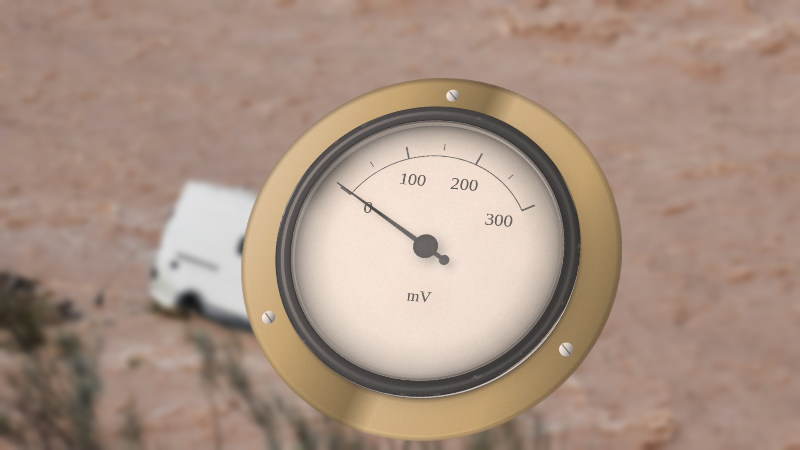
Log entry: 0 (mV)
